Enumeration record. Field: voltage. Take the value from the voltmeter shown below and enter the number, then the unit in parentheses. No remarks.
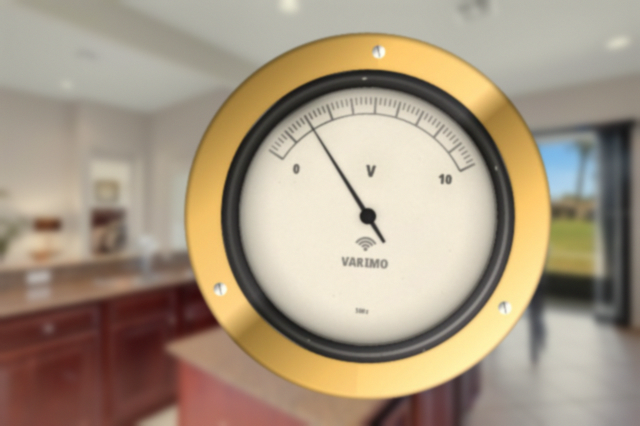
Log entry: 2 (V)
